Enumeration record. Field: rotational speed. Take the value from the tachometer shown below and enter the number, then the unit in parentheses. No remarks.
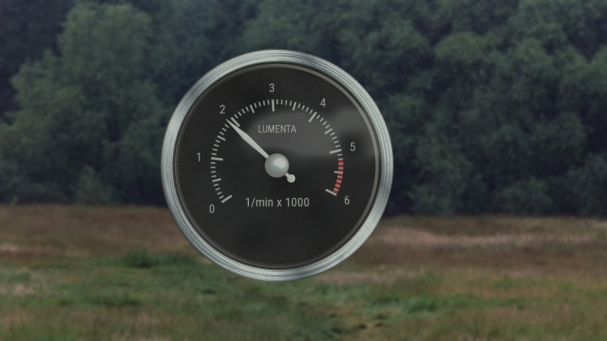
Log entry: 1900 (rpm)
